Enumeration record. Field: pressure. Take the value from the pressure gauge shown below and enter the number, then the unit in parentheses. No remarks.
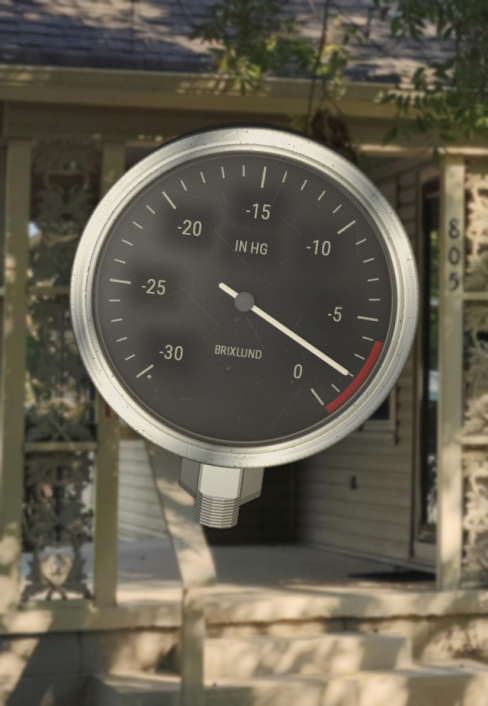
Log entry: -2 (inHg)
